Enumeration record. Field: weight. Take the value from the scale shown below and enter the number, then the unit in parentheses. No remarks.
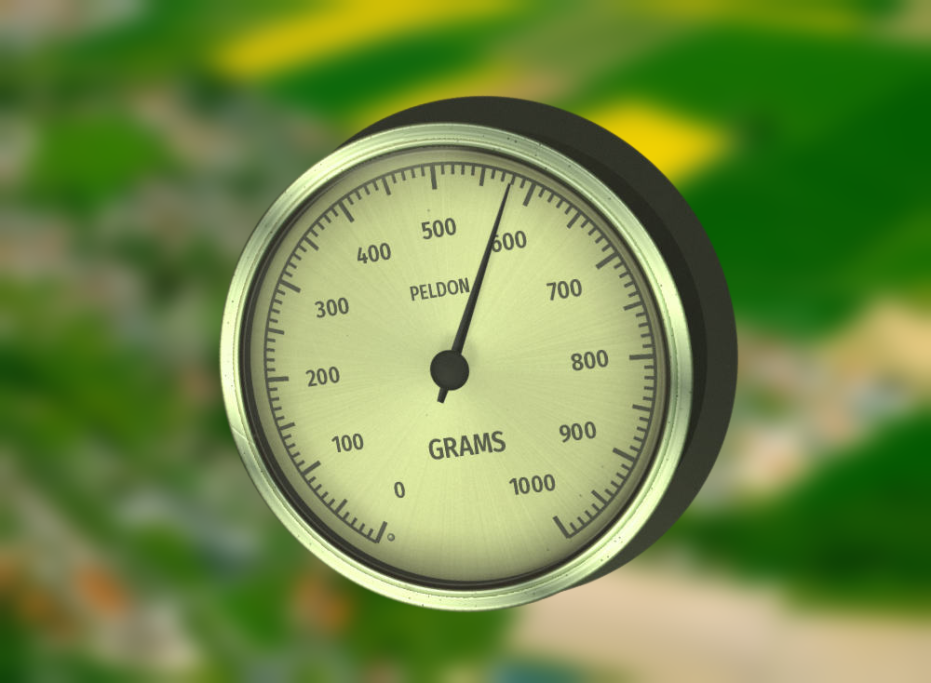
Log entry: 580 (g)
